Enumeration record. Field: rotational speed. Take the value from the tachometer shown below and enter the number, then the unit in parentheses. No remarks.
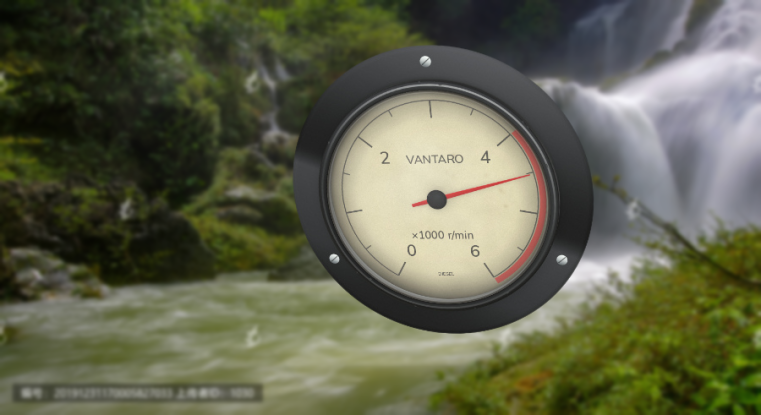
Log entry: 4500 (rpm)
